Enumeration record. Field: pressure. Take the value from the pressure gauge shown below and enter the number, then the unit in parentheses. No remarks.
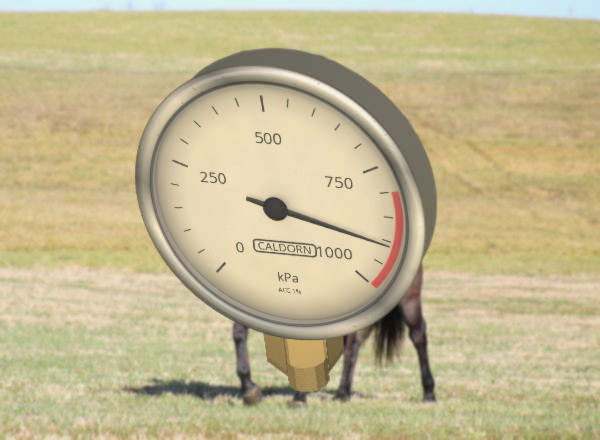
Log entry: 900 (kPa)
